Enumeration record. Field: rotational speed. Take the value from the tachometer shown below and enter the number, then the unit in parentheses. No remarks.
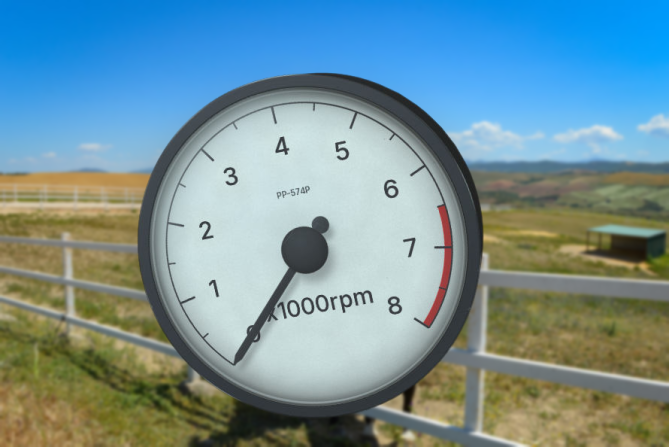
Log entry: 0 (rpm)
